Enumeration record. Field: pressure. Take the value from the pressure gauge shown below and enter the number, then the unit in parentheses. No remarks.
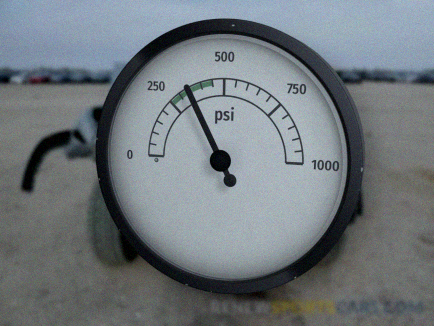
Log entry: 350 (psi)
